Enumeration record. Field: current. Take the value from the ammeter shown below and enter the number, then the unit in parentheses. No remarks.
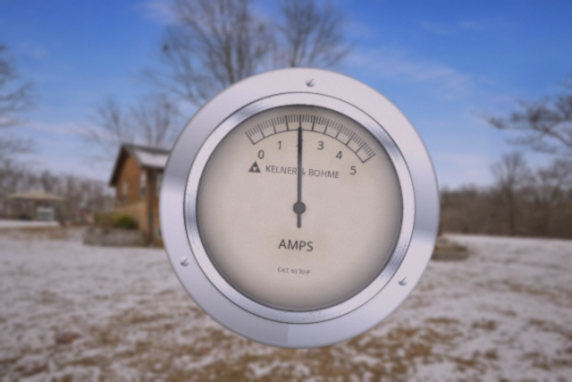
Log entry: 2 (A)
